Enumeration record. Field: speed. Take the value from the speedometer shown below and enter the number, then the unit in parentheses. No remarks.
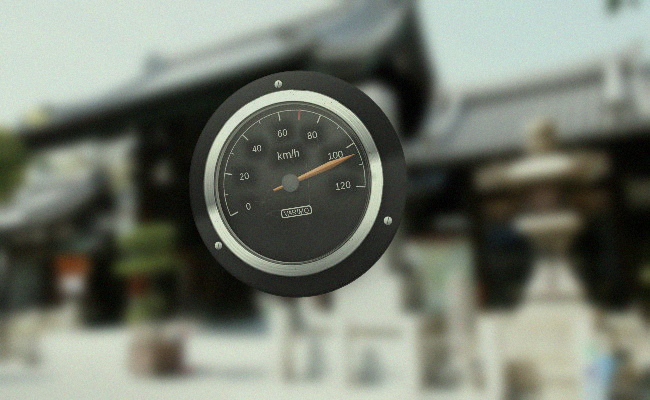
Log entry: 105 (km/h)
